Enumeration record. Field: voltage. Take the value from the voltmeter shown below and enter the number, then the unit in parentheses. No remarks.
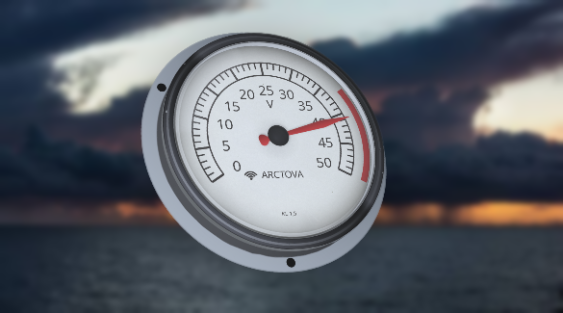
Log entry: 41 (V)
